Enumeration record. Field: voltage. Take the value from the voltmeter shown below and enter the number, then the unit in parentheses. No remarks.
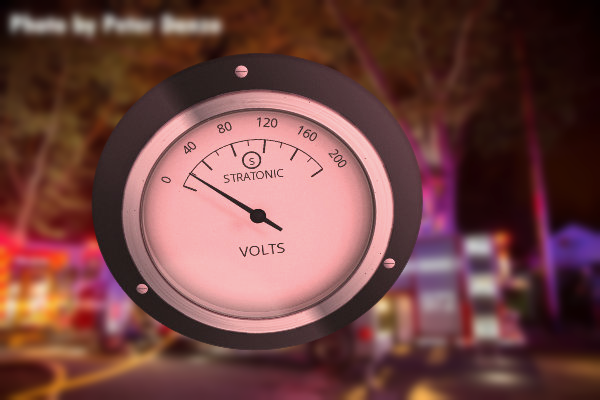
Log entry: 20 (V)
